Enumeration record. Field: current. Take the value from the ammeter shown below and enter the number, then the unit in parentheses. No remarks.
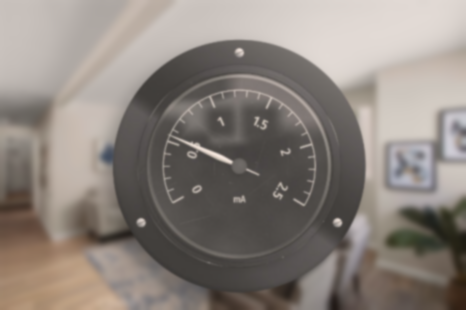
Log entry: 0.55 (mA)
